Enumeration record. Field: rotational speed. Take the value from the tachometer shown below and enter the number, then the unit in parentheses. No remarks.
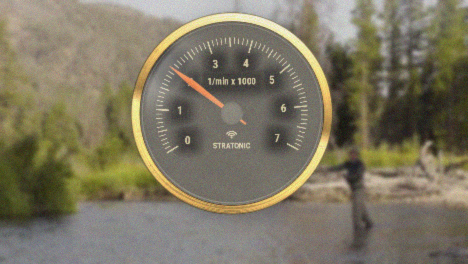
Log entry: 2000 (rpm)
